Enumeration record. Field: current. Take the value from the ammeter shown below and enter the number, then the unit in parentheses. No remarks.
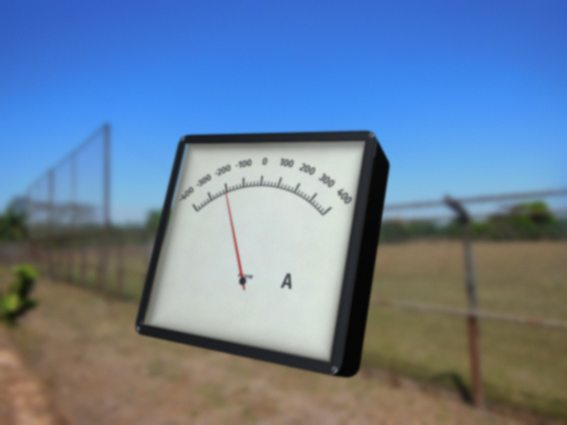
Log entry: -200 (A)
